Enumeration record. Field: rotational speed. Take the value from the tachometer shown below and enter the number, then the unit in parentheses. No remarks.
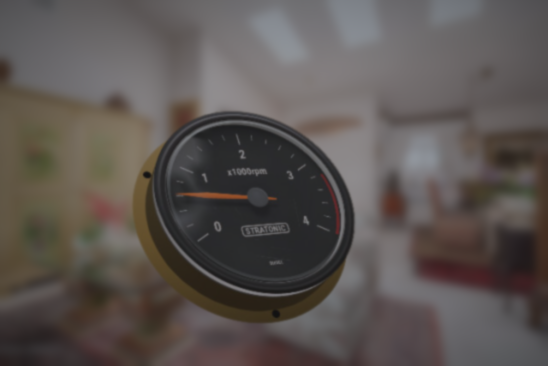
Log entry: 600 (rpm)
